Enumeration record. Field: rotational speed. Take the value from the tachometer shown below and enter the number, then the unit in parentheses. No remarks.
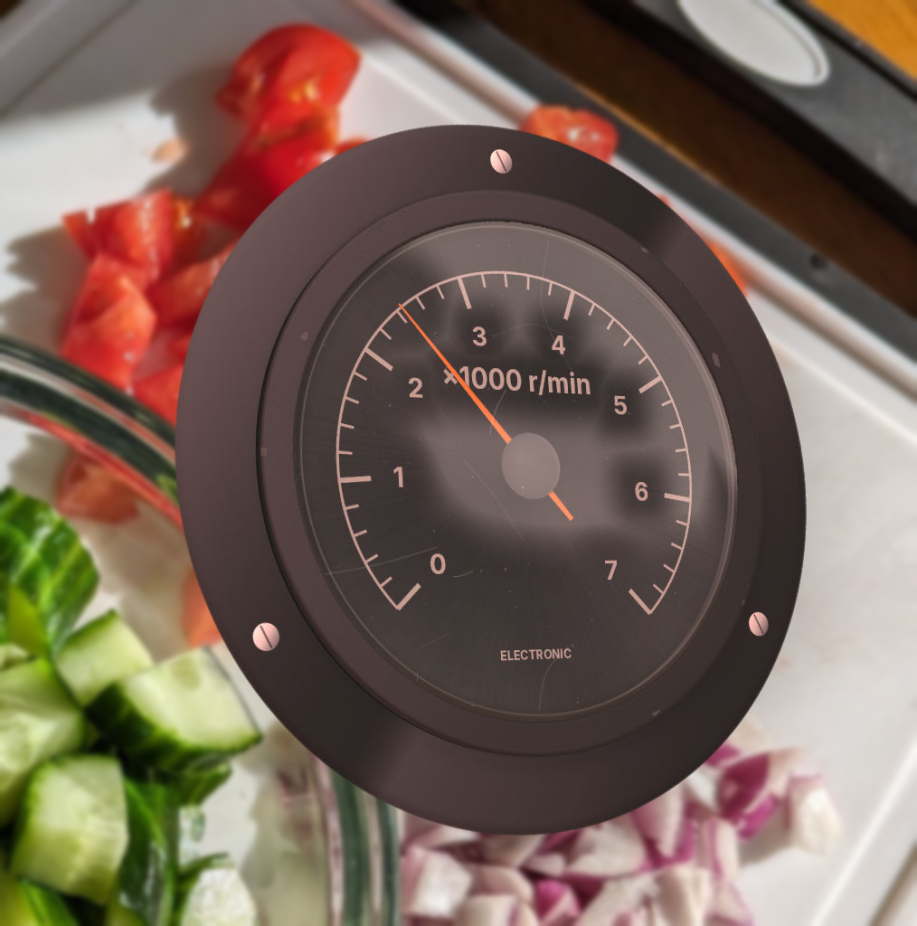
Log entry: 2400 (rpm)
